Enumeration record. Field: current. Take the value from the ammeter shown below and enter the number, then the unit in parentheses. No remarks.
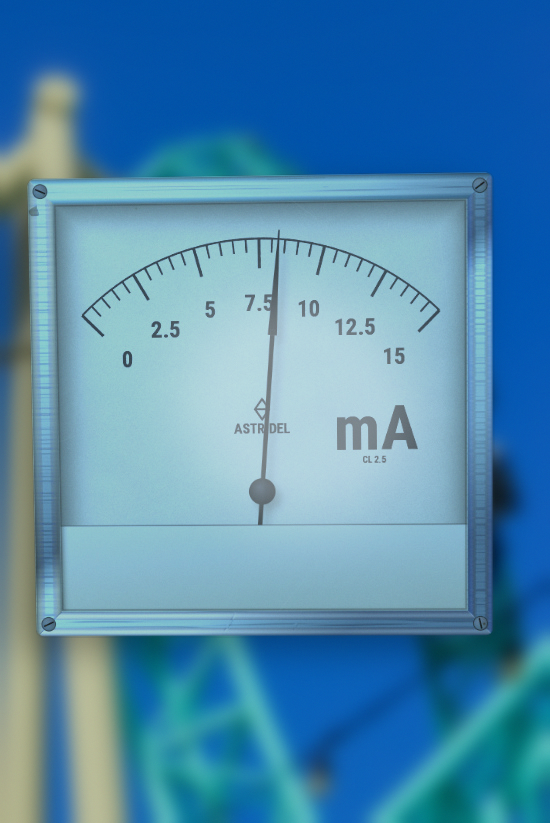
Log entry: 8.25 (mA)
